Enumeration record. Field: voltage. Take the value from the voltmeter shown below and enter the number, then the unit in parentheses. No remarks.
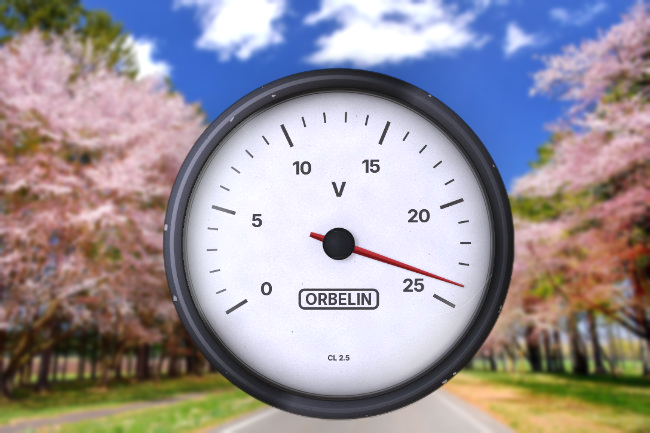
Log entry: 24 (V)
